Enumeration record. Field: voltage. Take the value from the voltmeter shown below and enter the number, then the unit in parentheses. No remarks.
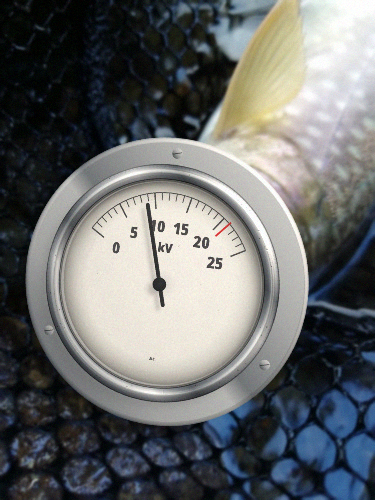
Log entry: 9 (kV)
